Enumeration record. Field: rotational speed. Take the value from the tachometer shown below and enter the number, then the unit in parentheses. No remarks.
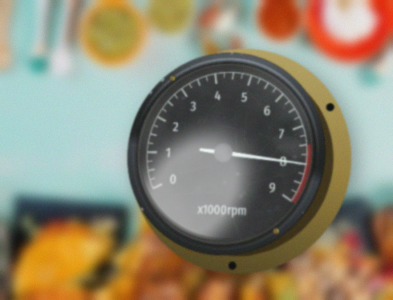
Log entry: 8000 (rpm)
